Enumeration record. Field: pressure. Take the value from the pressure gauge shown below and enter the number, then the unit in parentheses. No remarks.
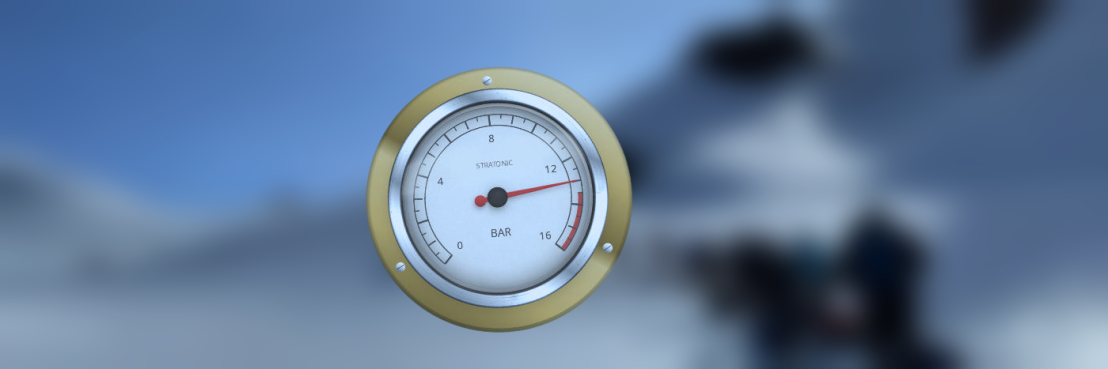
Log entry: 13 (bar)
